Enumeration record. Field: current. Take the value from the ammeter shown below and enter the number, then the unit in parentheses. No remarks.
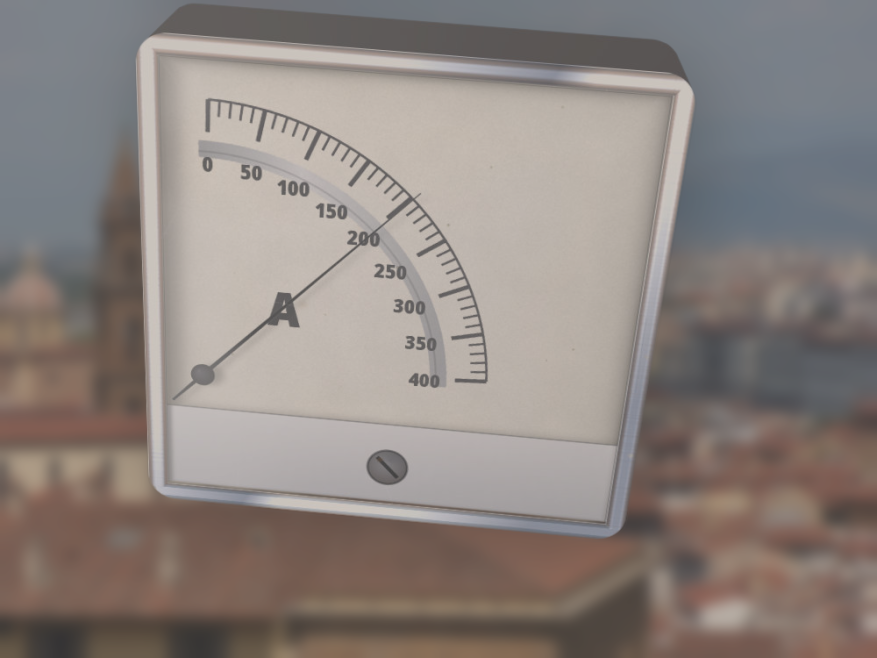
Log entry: 200 (A)
